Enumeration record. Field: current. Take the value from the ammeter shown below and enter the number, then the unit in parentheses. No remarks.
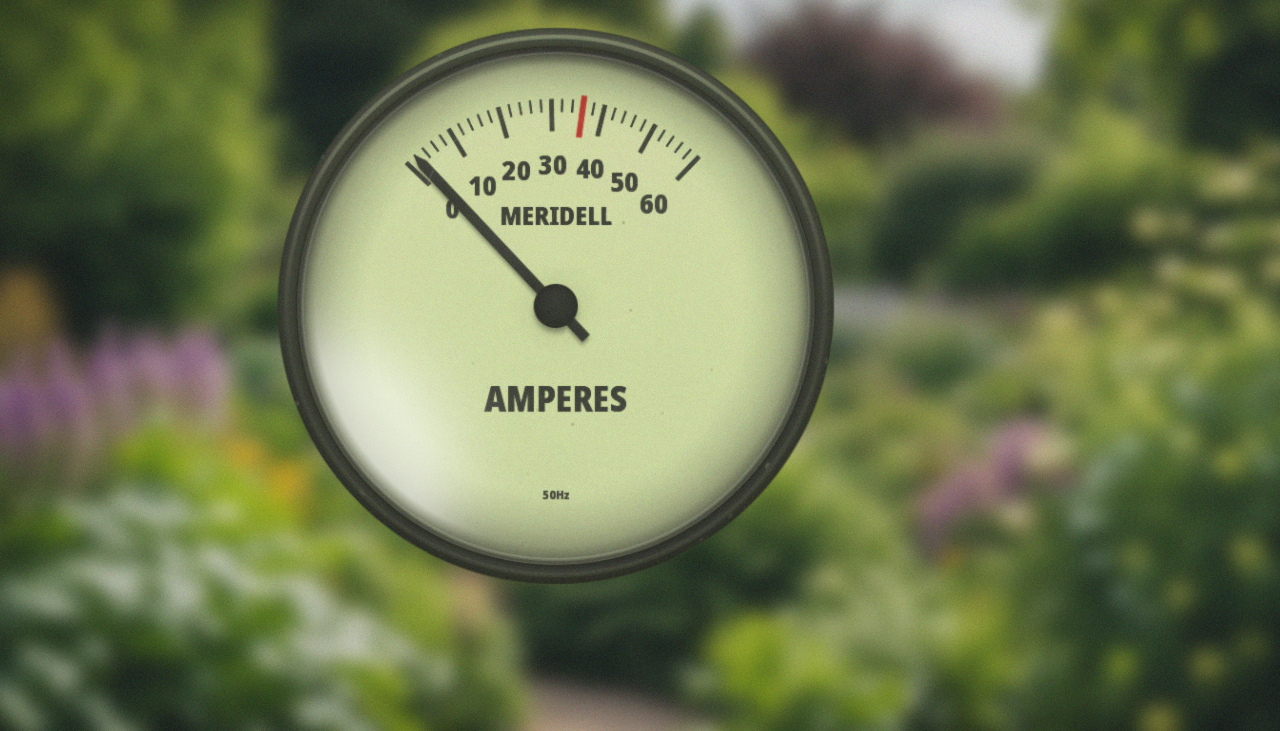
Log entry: 2 (A)
